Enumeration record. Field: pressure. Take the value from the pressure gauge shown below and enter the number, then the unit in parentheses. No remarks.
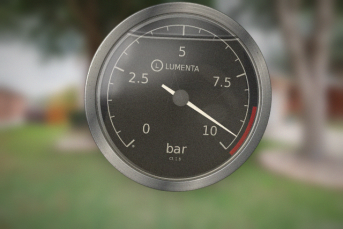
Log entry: 9.5 (bar)
